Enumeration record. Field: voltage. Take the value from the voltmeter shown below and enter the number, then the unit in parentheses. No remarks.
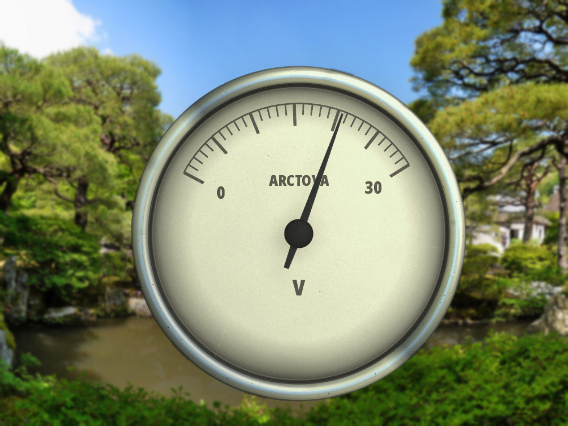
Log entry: 20.5 (V)
